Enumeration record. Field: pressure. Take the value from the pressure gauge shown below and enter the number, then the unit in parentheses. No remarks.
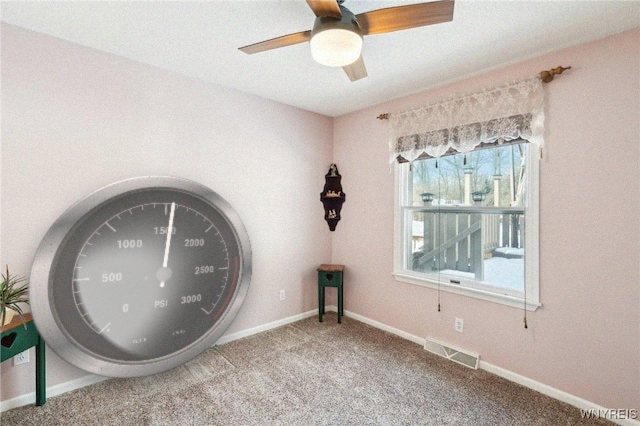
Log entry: 1550 (psi)
